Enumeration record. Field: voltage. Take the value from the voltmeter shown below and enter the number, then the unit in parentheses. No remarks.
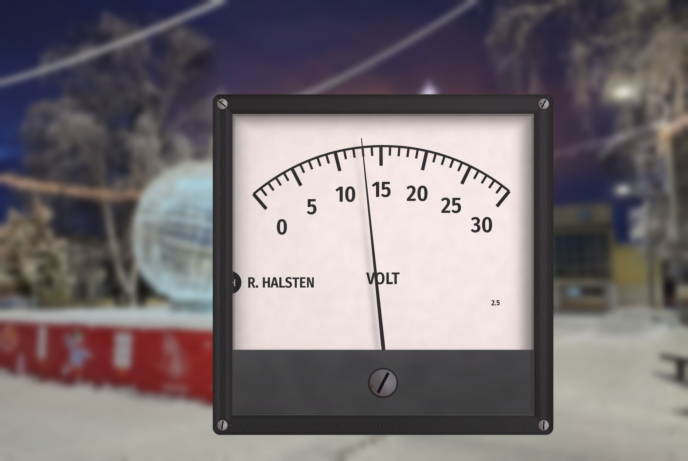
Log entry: 13 (V)
